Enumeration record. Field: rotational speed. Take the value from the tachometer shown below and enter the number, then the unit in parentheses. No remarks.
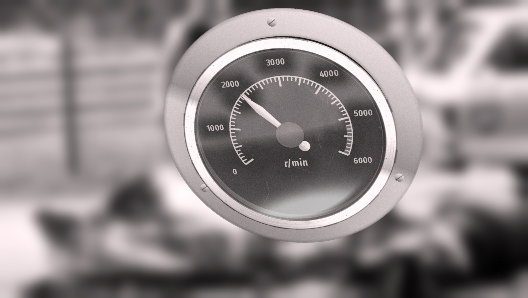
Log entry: 2000 (rpm)
